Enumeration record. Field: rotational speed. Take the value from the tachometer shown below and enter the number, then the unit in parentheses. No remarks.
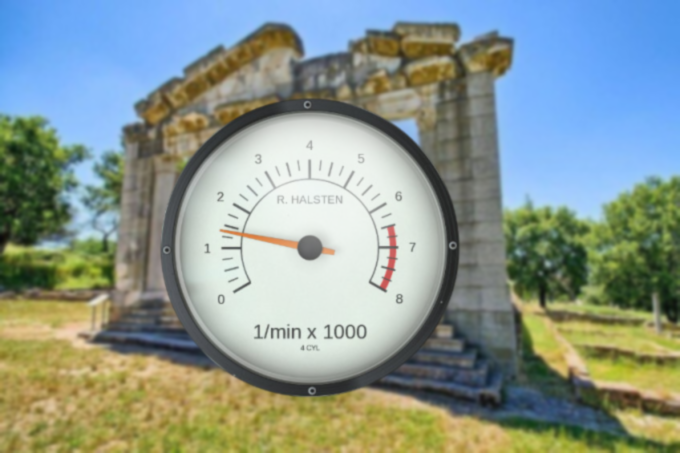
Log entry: 1375 (rpm)
